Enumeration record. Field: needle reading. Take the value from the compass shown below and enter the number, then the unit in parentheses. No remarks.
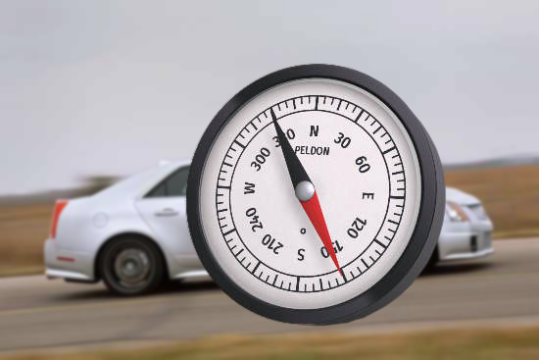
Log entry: 150 (°)
